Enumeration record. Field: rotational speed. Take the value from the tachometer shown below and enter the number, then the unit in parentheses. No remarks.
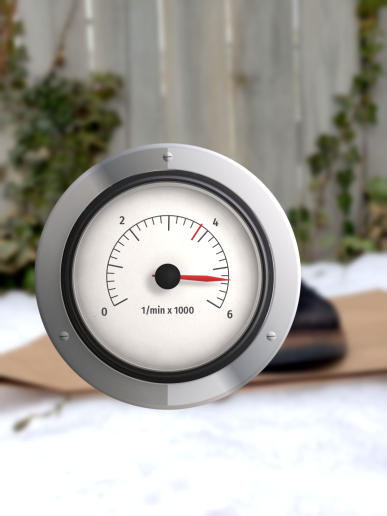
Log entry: 5300 (rpm)
